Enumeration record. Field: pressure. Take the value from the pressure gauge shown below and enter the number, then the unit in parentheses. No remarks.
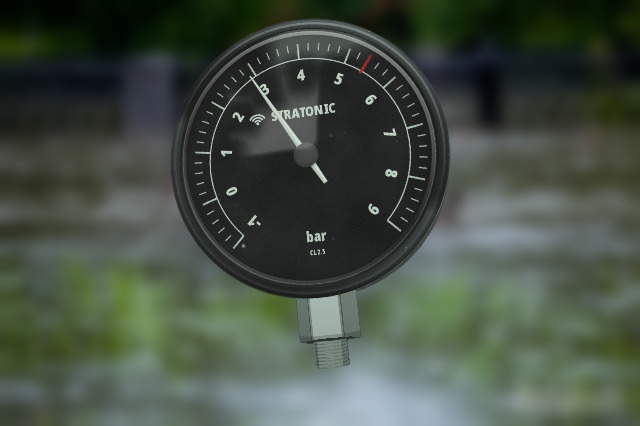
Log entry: 2.9 (bar)
